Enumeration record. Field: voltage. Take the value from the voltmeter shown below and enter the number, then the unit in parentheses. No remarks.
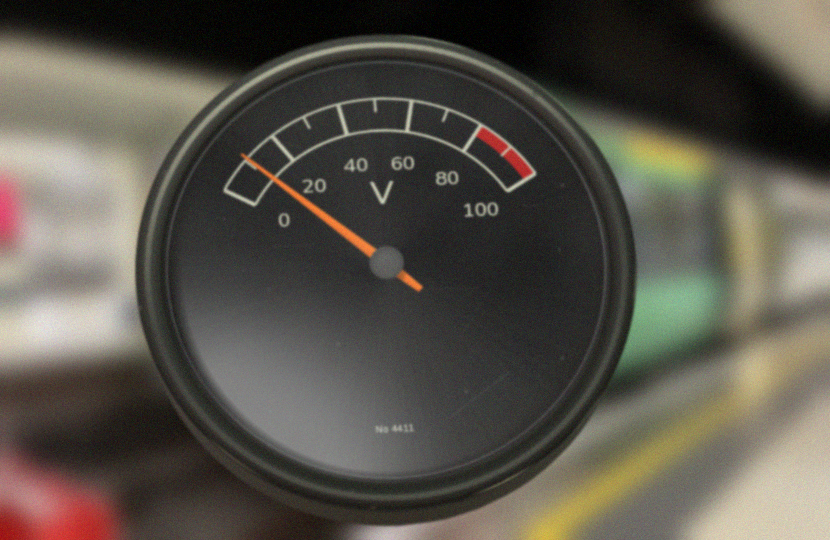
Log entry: 10 (V)
